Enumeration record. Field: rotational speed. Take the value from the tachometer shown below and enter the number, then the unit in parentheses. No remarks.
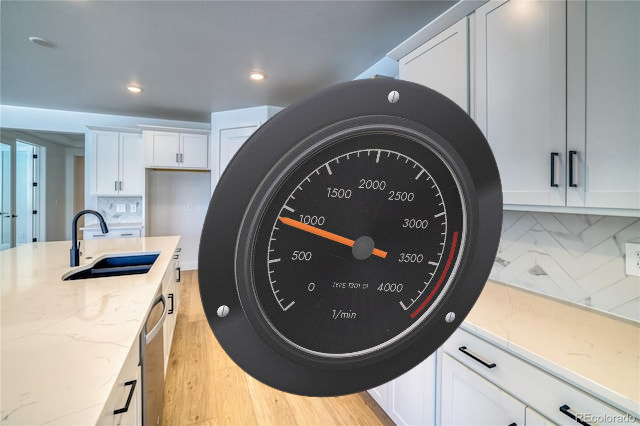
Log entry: 900 (rpm)
